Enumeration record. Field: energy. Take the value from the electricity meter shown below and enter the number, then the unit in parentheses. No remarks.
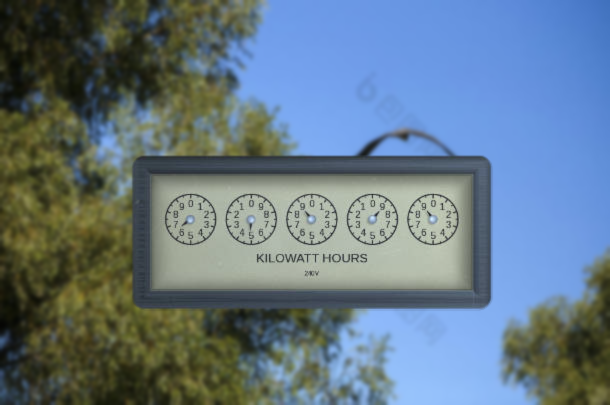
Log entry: 64889 (kWh)
